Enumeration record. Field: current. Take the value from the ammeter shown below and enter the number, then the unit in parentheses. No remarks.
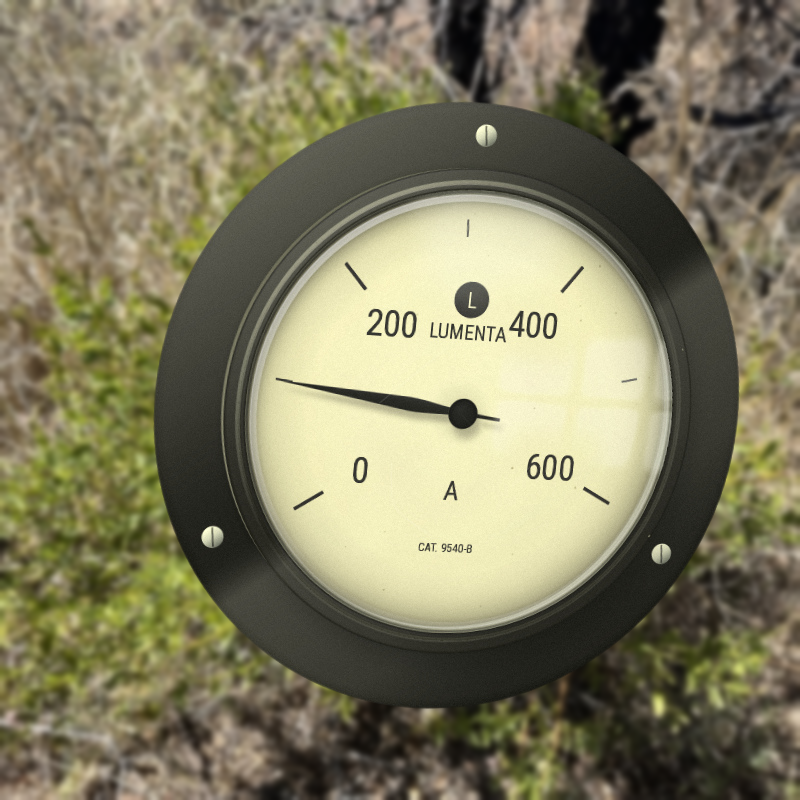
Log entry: 100 (A)
